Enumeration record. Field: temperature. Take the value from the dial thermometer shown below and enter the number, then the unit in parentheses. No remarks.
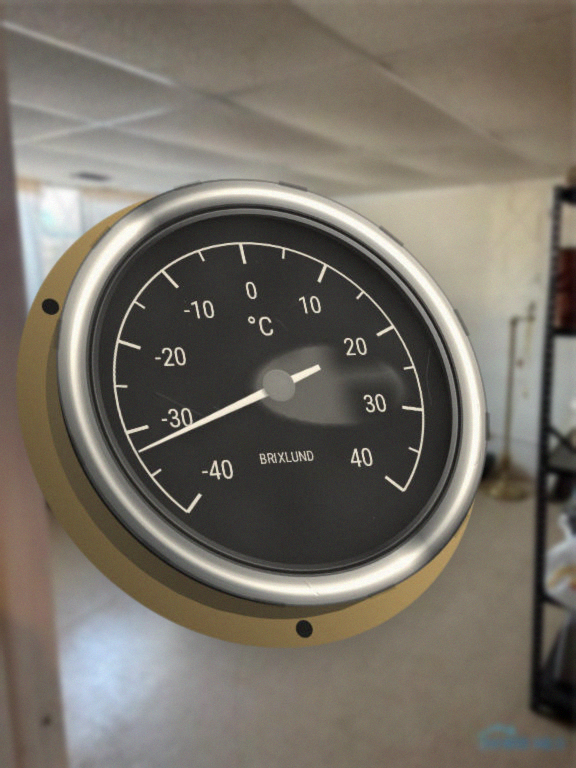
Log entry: -32.5 (°C)
